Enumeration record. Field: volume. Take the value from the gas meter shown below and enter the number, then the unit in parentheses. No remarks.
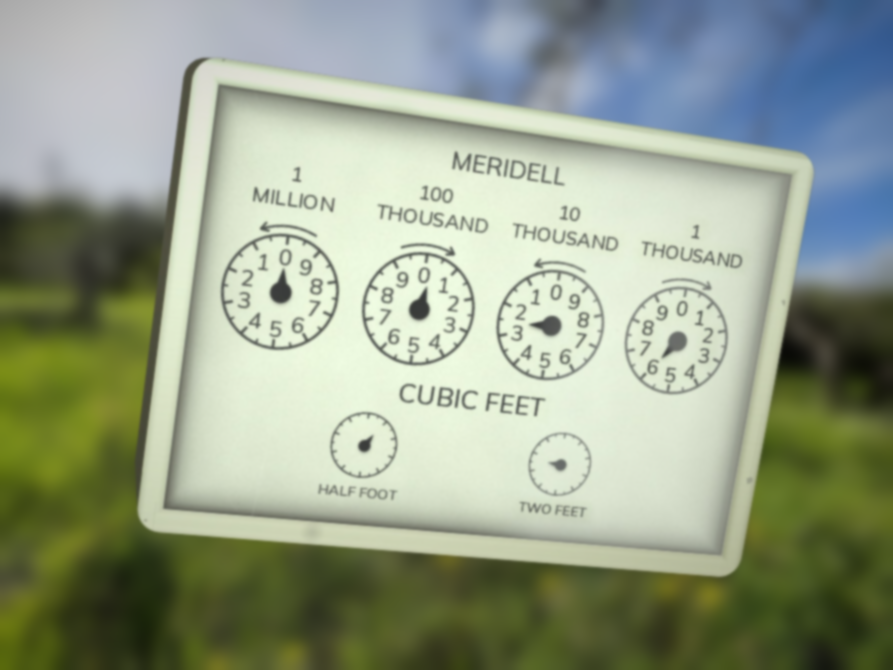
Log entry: 2600 (ft³)
